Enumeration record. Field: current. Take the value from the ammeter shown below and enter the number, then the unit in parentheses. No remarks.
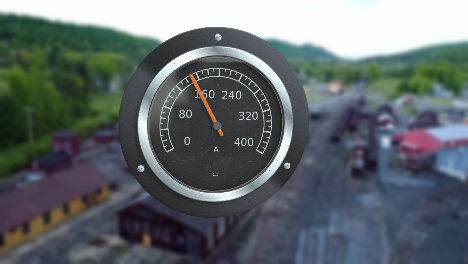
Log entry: 150 (A)
